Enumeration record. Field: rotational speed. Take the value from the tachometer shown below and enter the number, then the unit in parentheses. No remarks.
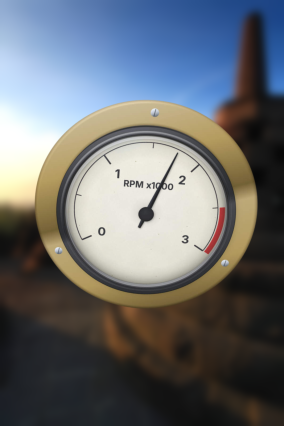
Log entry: 1750 (rpm)
